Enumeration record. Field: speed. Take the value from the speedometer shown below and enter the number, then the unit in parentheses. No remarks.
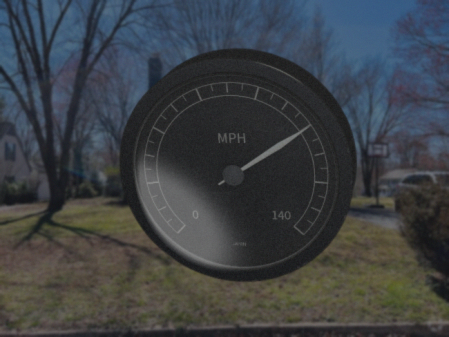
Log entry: 100 (mph)
